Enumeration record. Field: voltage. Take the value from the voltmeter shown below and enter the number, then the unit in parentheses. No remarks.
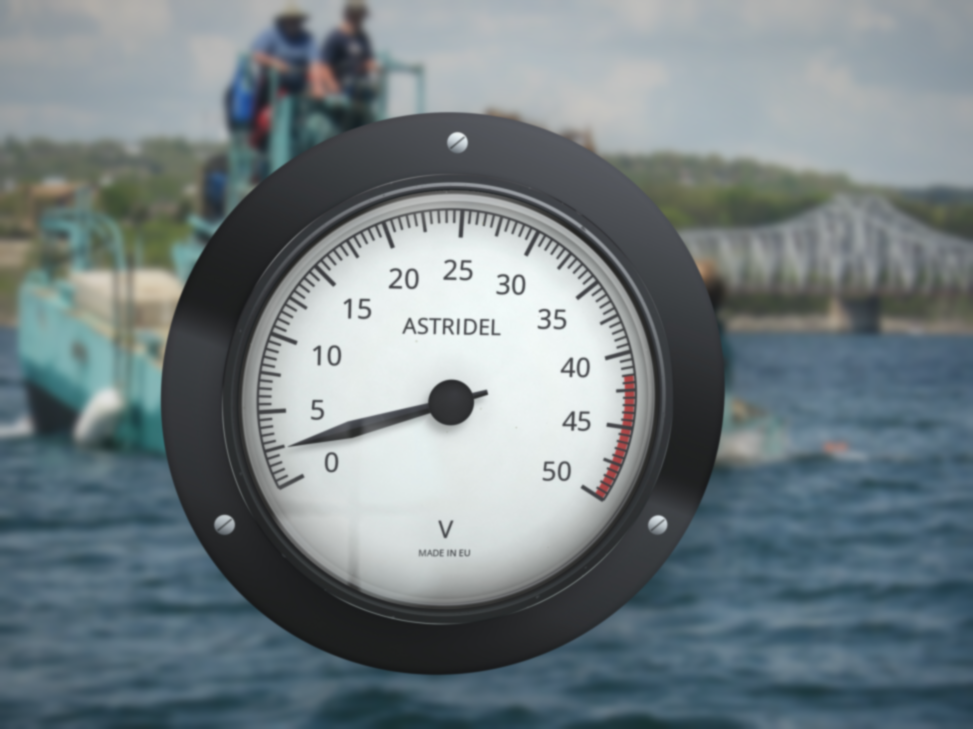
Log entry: 2.5 (V)
